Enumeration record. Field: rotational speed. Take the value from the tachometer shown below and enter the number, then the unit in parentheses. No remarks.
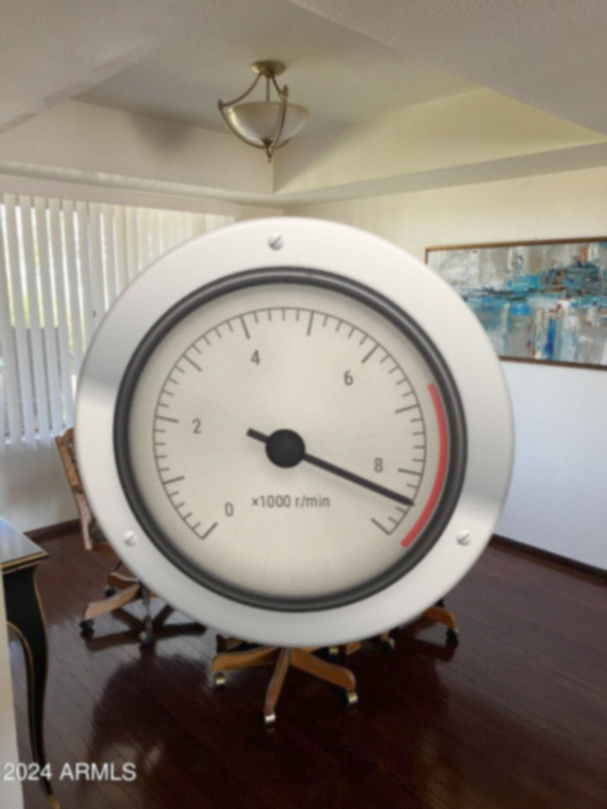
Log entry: 8400 (rpm)
